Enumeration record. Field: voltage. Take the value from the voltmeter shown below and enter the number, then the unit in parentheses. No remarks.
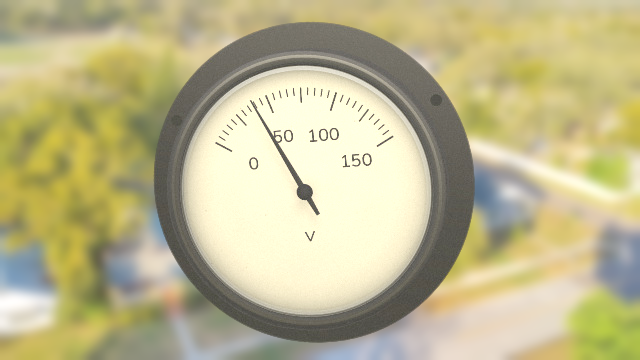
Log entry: 40 (V)
